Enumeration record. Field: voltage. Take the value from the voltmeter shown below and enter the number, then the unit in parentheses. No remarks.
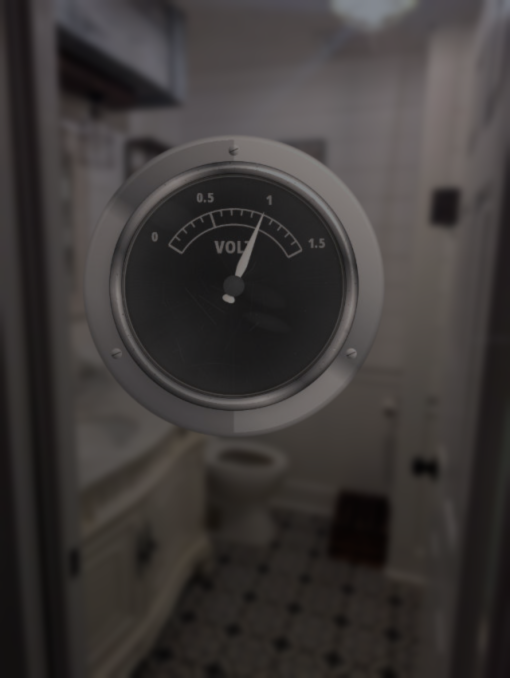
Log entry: 1 (V)
